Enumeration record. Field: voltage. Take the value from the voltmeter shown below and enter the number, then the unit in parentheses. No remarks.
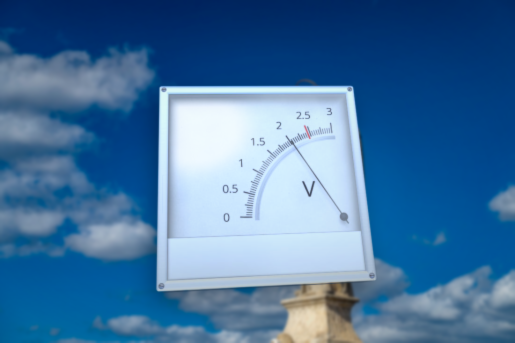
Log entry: 2 (V)
